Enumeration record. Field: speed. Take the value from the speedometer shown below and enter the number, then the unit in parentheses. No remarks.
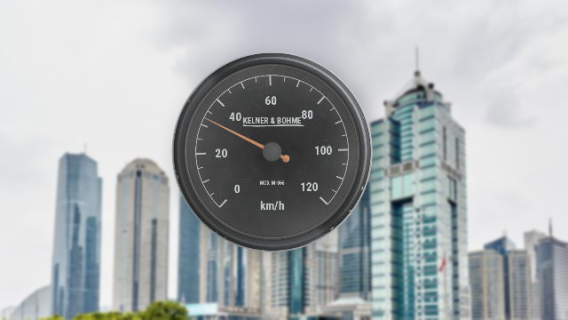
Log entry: 32.5 (km/h)
